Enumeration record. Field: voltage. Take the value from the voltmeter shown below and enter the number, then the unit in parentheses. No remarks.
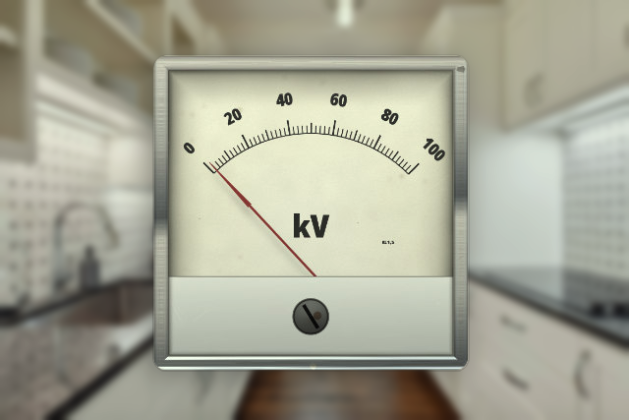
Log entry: 2 (kV)
